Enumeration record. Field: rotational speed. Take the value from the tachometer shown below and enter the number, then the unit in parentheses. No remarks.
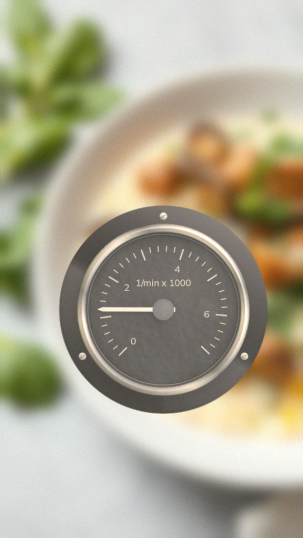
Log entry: 1200 (rpm)
